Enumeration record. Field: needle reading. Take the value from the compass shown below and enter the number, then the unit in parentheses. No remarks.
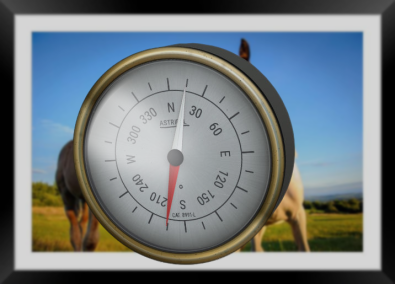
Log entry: 195 (°)
